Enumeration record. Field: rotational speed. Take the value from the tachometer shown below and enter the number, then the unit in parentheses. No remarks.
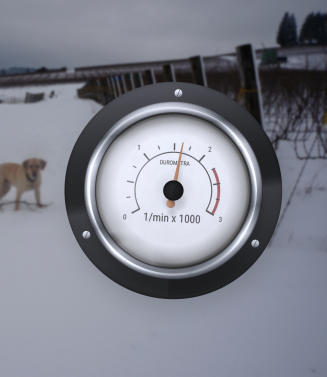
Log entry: 1625 (rpm)
